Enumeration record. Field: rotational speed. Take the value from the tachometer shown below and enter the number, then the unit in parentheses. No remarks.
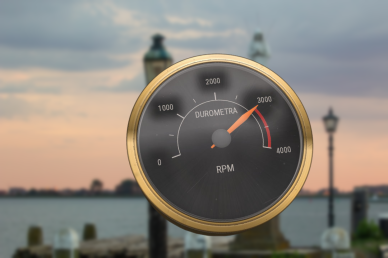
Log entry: 3000 (rpm)
